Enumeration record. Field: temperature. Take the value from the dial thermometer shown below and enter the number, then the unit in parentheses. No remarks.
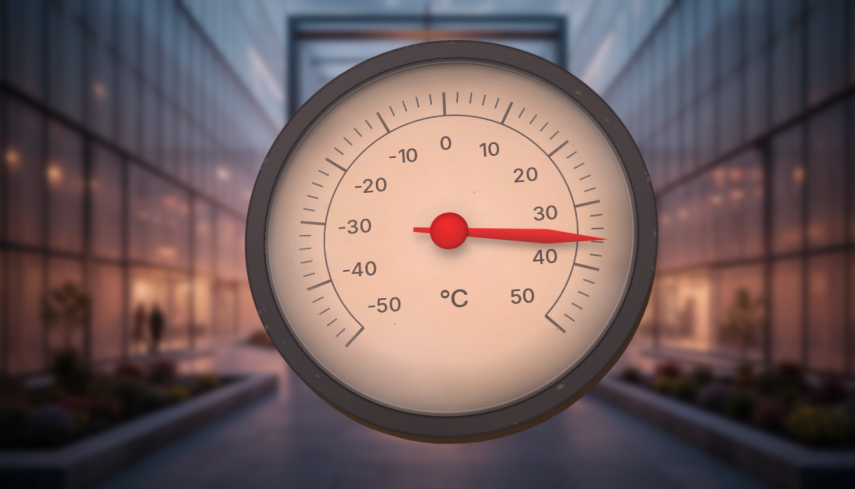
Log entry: 36 (°C)
